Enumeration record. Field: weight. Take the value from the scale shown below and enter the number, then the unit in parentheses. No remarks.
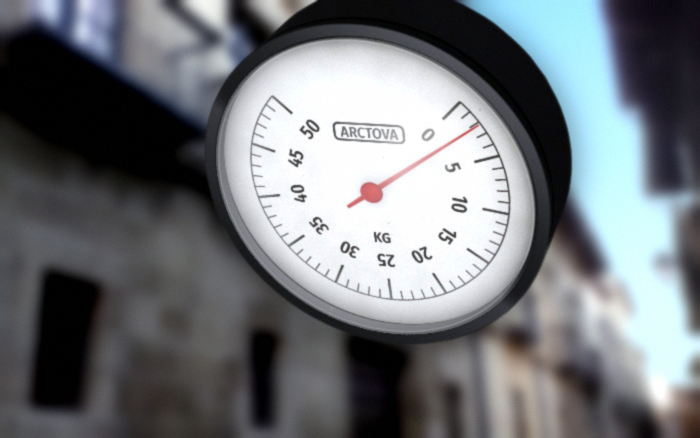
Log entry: 2 (kg)
